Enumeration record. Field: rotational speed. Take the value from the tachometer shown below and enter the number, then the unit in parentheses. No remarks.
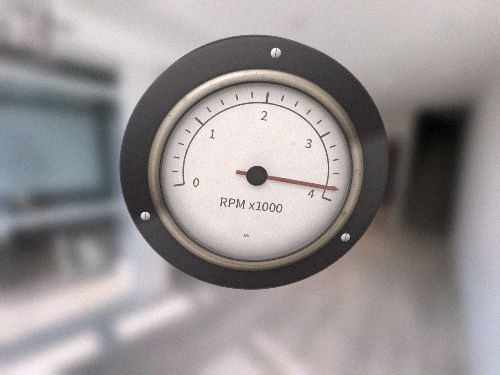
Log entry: 3800 (rpm)
